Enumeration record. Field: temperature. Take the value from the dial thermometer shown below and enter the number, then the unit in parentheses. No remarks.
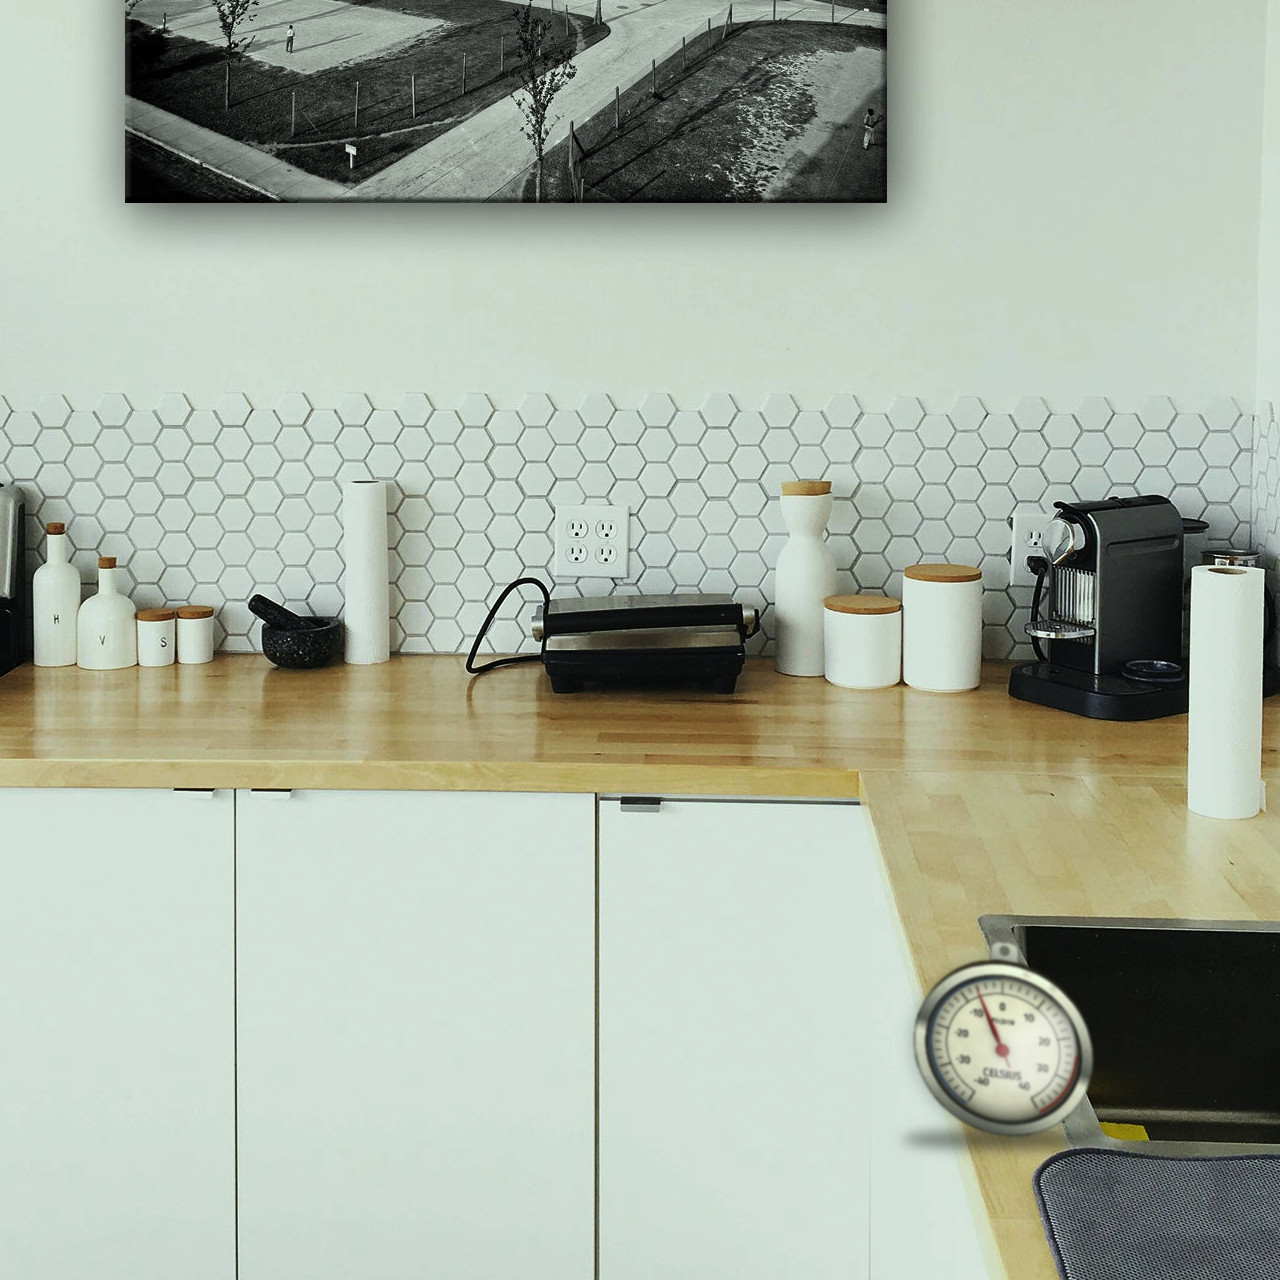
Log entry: -6 (°C)
